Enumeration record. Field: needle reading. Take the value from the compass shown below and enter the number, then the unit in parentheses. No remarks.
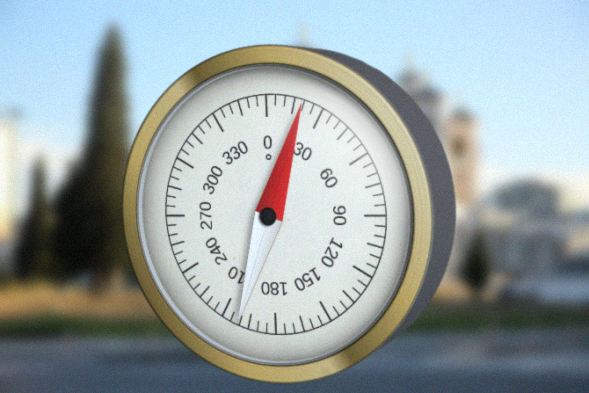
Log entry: 20 (°)
